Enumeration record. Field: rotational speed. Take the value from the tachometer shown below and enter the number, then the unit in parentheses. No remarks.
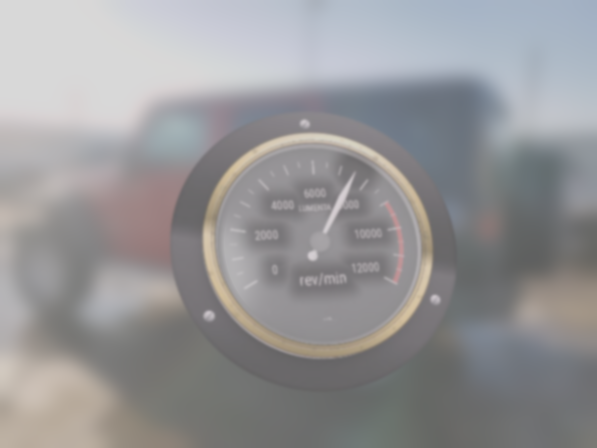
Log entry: 7500 (rpm)
